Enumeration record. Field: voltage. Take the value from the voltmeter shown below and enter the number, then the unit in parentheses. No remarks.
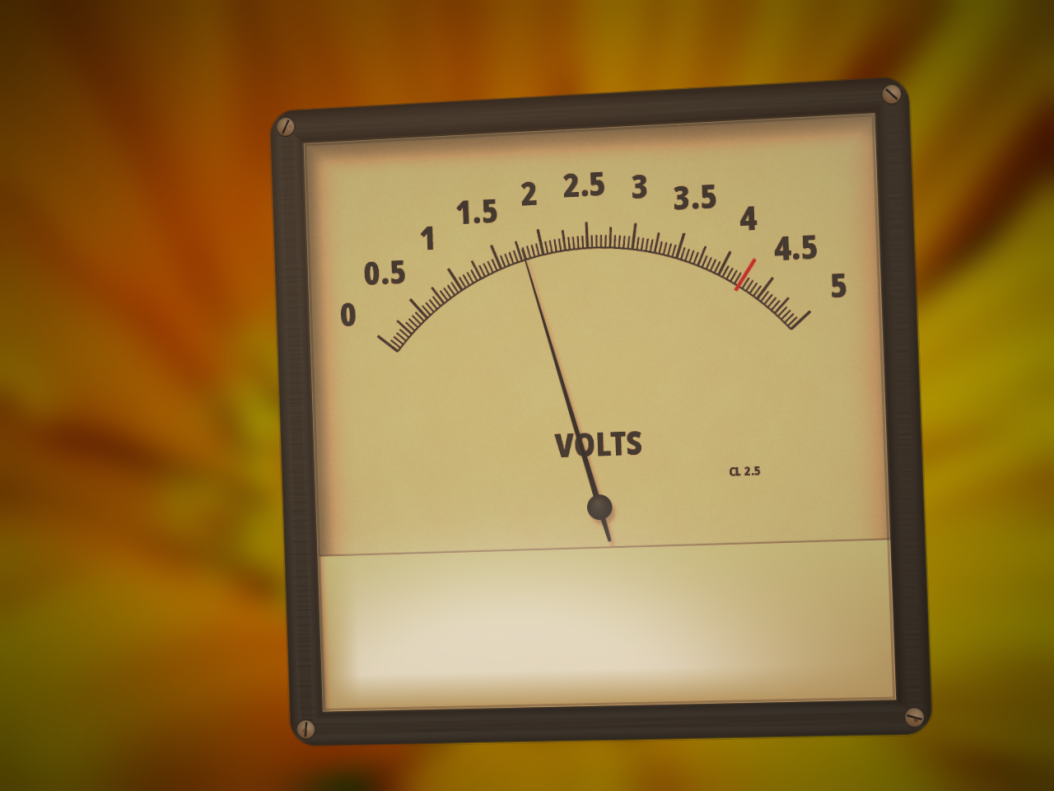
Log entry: 1.8 (V)
